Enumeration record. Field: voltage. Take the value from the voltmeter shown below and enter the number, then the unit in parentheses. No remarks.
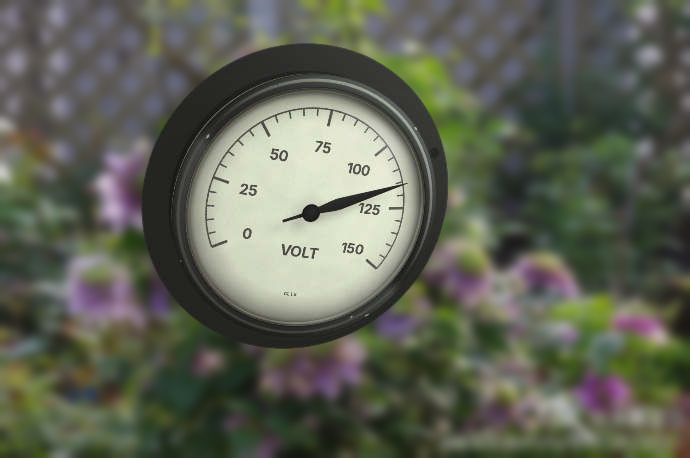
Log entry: 115 (V)
